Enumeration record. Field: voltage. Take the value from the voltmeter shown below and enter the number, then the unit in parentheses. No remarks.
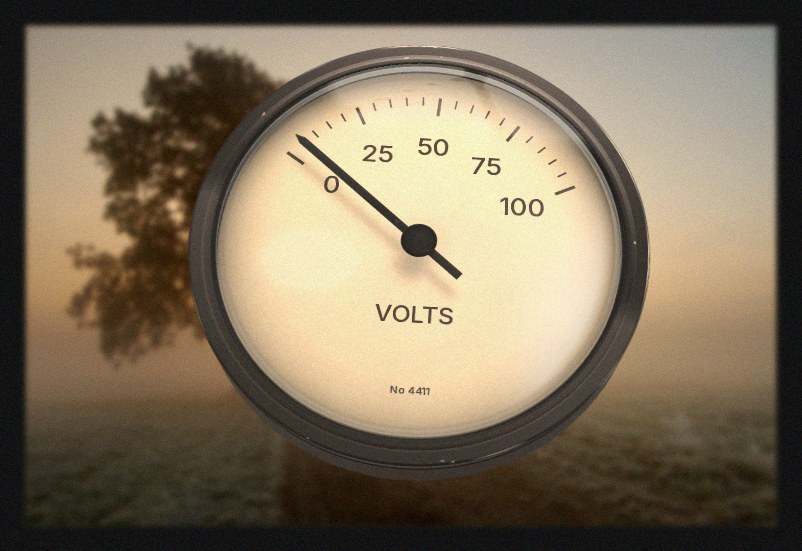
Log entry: 5 (V)
